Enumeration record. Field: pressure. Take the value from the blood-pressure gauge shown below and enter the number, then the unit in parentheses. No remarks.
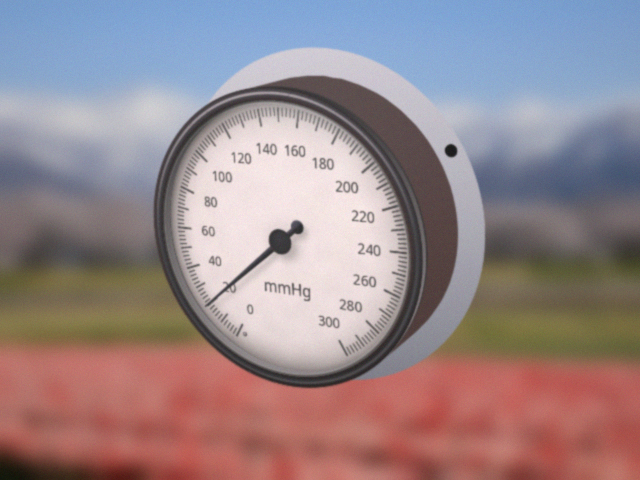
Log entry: 20 (mmHg)
